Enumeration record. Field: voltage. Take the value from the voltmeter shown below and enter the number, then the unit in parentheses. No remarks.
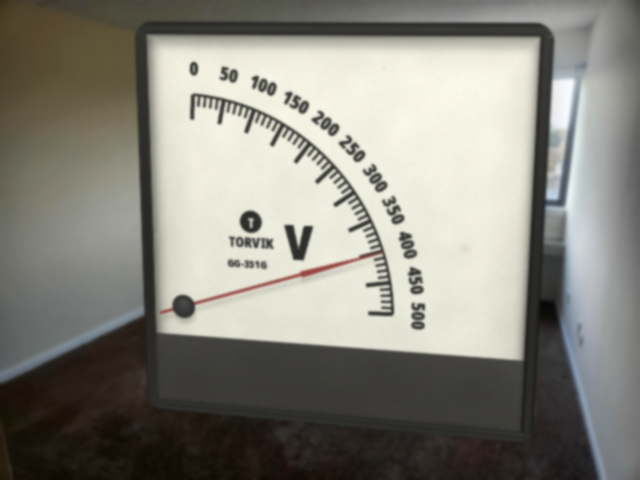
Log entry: 400 (V)
